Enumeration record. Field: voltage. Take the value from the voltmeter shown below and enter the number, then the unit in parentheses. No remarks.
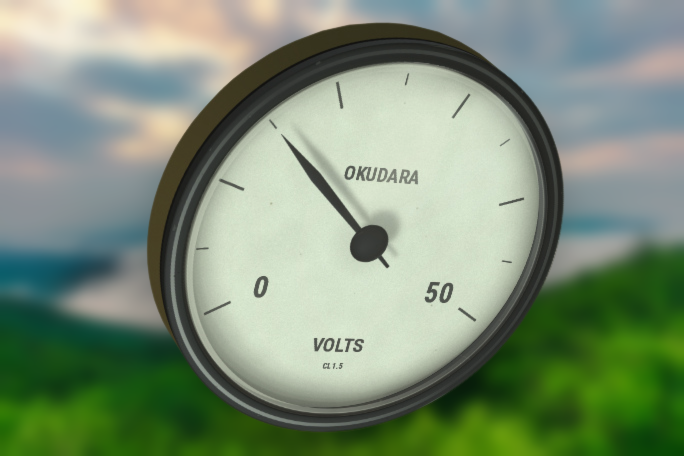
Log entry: 15 (V)
